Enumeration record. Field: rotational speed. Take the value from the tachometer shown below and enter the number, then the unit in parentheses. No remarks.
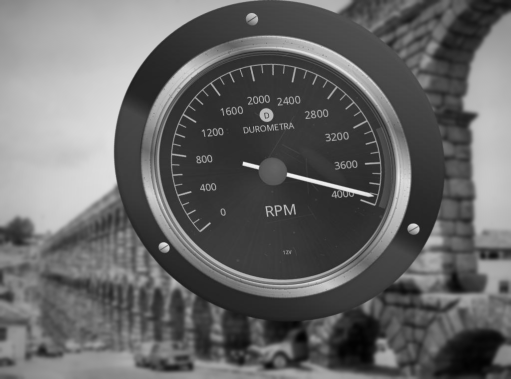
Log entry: 3900 (rpm)
